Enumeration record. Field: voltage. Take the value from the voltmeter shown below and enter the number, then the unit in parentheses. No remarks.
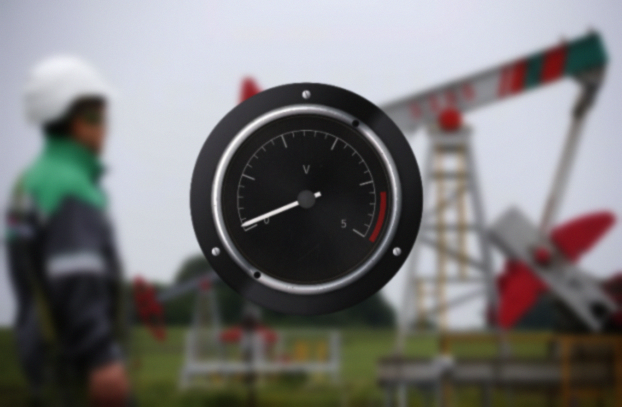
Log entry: 0.1 (V)
